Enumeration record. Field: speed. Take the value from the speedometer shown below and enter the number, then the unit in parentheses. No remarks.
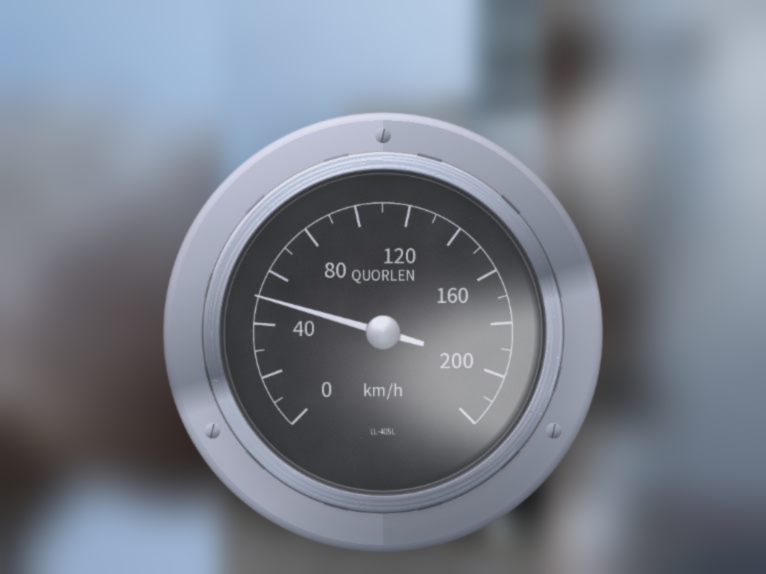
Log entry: 50 (km/h)
